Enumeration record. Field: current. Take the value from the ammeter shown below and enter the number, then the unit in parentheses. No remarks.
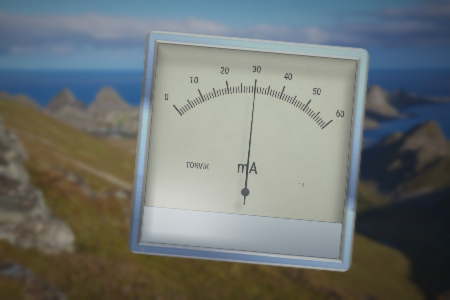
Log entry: 30 (mA)
